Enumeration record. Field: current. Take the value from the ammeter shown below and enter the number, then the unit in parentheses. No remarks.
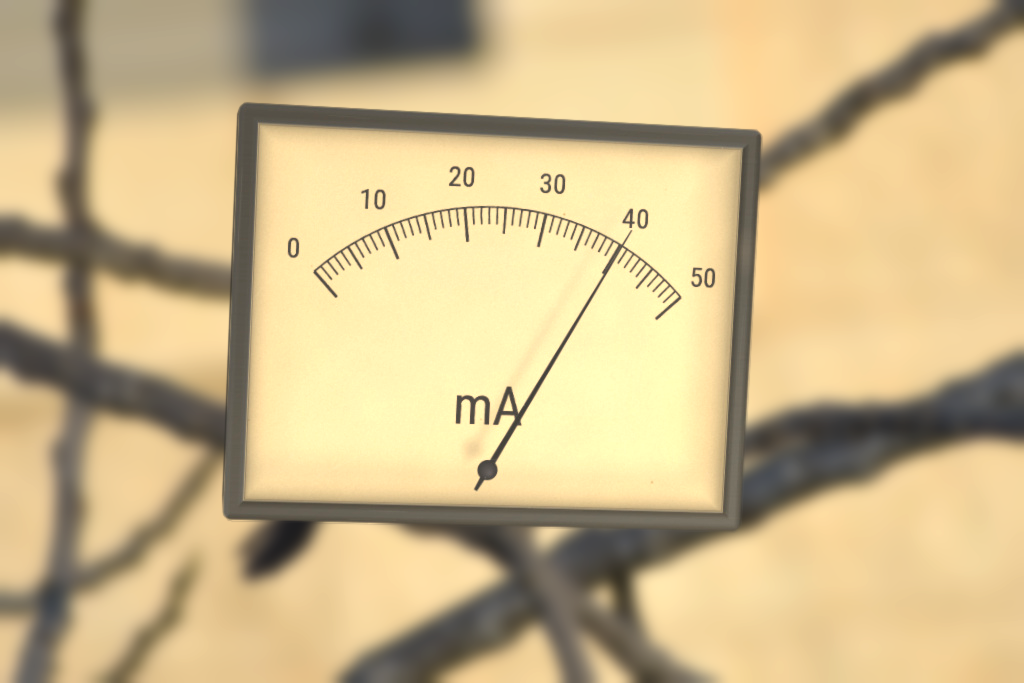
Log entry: 40 (mA)
